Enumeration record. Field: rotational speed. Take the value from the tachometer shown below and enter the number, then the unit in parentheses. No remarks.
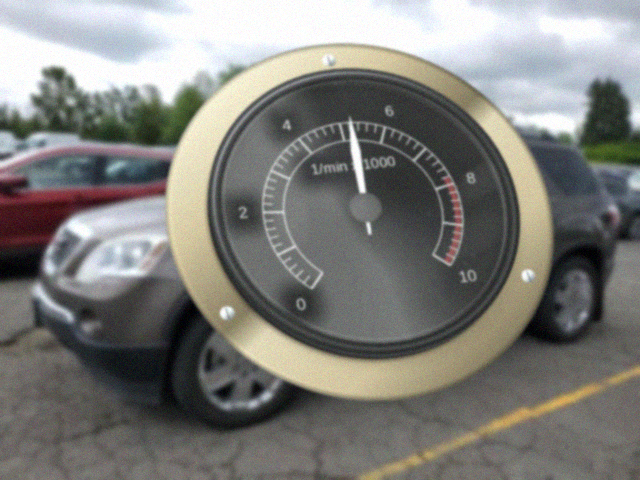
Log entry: 5200 (rpm)
